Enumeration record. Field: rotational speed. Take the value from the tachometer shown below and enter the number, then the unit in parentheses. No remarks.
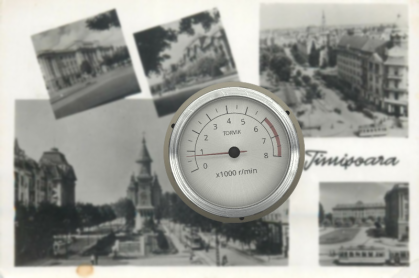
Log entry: 750 (rpm)
